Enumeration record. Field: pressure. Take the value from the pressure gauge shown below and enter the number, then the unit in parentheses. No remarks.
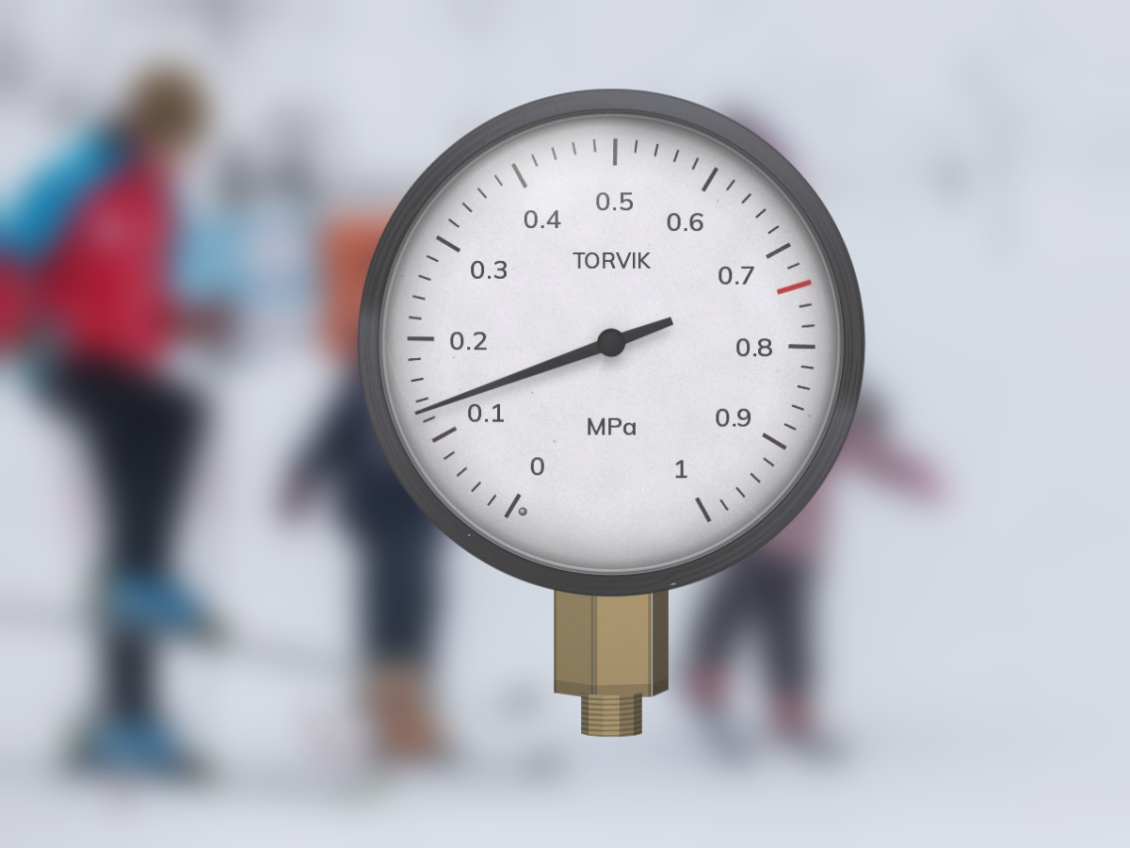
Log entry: 0.13 (MPa)
